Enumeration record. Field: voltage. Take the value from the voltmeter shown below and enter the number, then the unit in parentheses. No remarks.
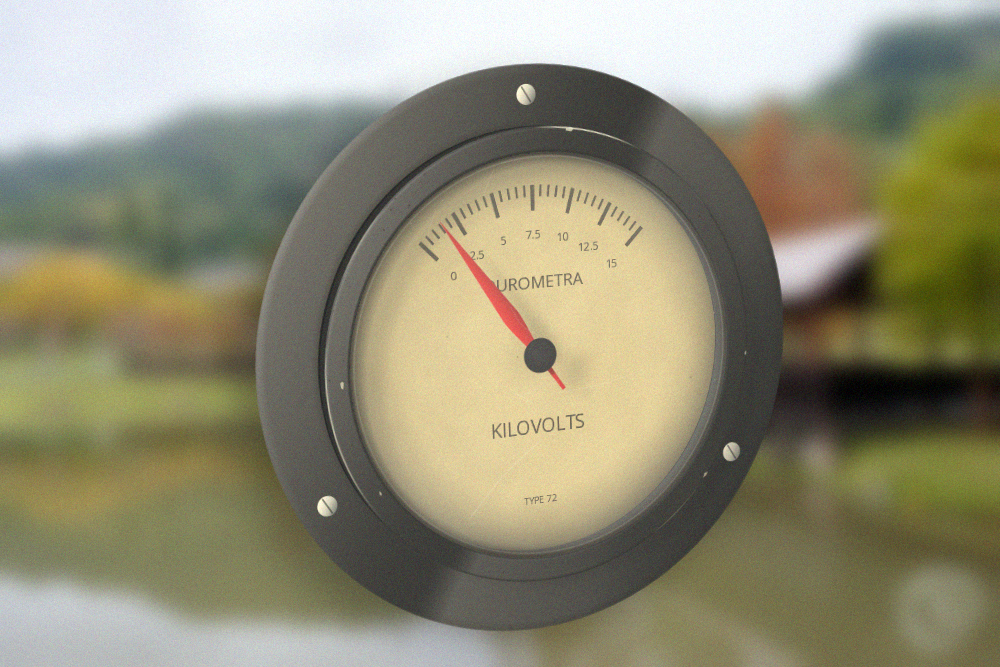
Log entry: 1.5 (kV)
